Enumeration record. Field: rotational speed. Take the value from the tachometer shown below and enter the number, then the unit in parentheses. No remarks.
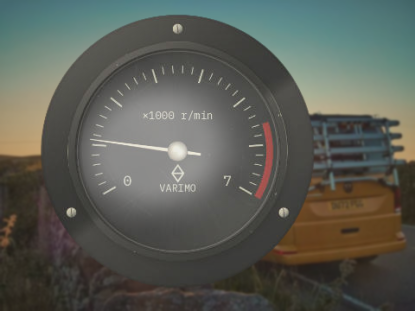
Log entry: 1100 (rpm)
